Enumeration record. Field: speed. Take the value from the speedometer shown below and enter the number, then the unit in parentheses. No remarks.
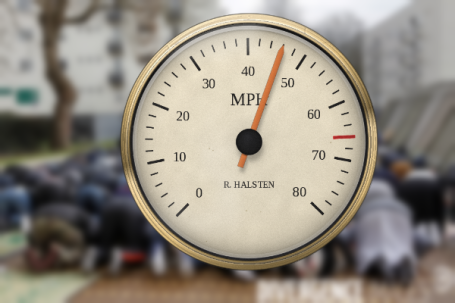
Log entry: 46 (mph)
